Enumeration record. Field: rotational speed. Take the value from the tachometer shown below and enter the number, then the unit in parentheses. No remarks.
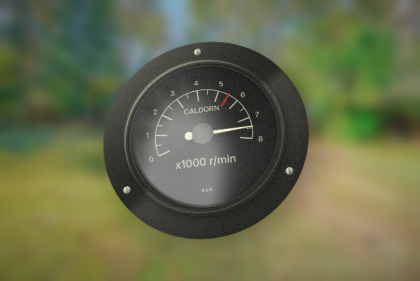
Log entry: 7500 (rpm)
